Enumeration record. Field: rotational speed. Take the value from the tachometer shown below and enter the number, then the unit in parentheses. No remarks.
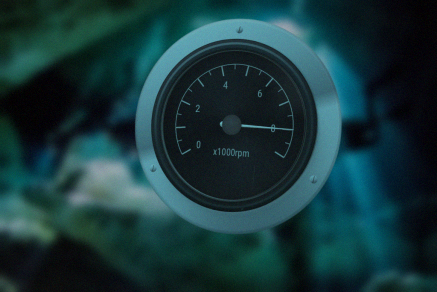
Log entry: 8000 (rpm)
